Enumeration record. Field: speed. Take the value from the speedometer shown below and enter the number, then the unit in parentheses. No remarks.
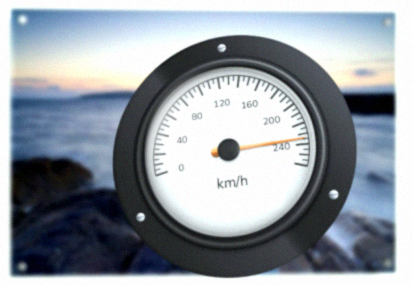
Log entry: 235 (km/h)
